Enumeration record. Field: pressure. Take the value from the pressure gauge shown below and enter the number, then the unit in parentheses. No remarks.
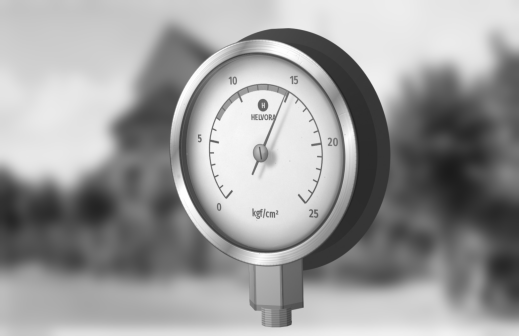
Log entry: 15 (kg/cm²)
